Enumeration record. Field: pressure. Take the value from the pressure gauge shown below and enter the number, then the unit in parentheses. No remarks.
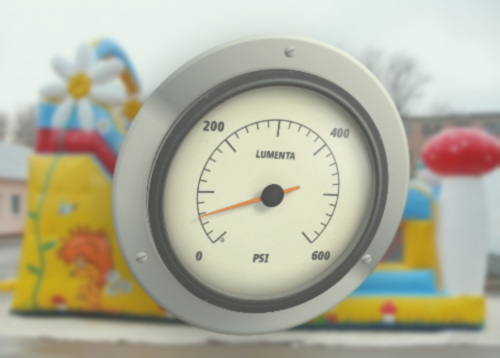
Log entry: 60 (psi)
